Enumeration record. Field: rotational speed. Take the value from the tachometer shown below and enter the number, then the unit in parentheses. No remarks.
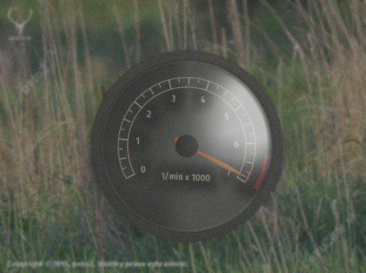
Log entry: 6875 (rpm)
